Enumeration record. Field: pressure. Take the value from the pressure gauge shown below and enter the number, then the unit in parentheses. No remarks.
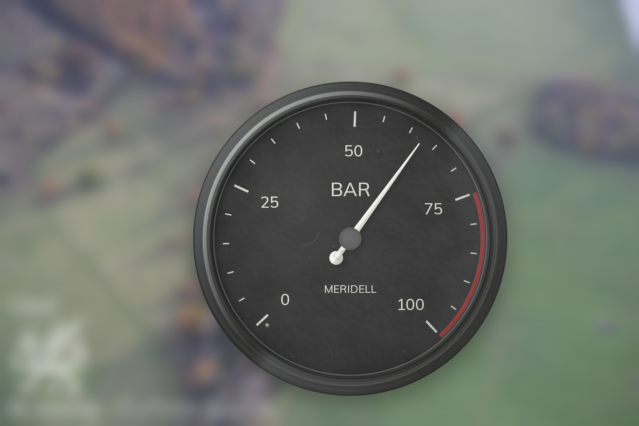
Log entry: 62.5 (bar)
